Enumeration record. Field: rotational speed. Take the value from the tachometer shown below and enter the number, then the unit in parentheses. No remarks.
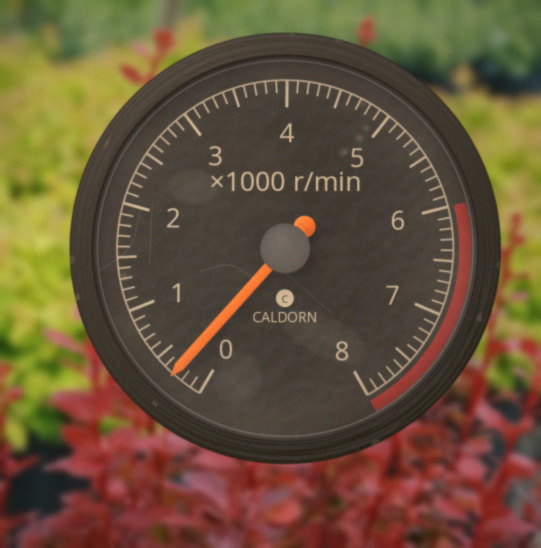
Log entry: 300 (rpm)
